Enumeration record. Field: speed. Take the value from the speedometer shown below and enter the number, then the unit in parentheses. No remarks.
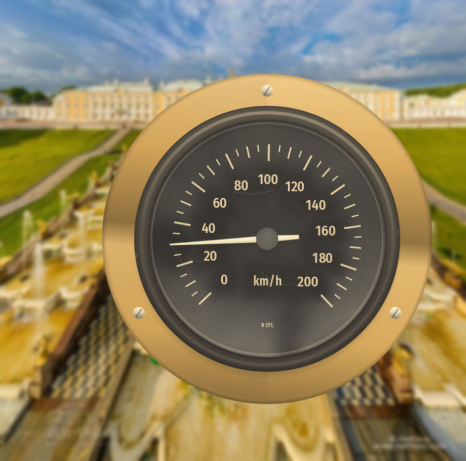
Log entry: 30 (km/h)
